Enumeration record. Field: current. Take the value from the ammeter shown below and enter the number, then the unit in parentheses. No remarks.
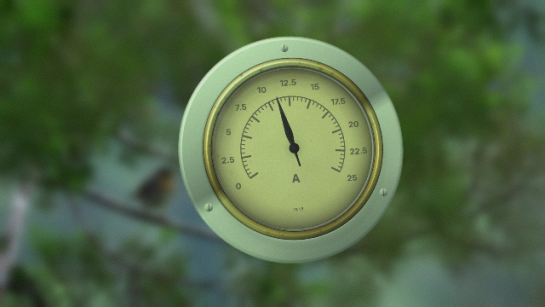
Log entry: 11 (A)
